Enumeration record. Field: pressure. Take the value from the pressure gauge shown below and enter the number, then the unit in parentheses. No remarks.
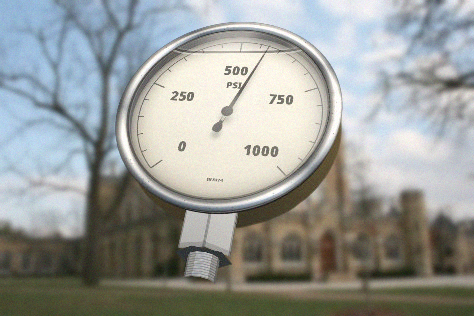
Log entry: 575 (psi)
